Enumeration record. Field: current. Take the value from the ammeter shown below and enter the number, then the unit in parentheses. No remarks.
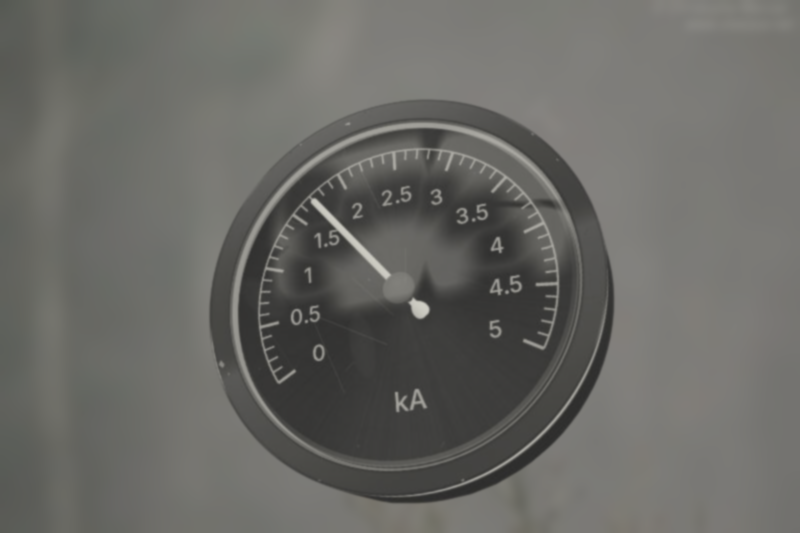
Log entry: 1.7 (kA)
